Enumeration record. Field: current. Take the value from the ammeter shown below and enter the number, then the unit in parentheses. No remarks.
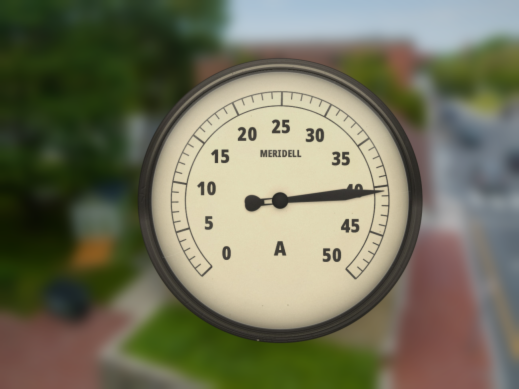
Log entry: 40.5 (A)
